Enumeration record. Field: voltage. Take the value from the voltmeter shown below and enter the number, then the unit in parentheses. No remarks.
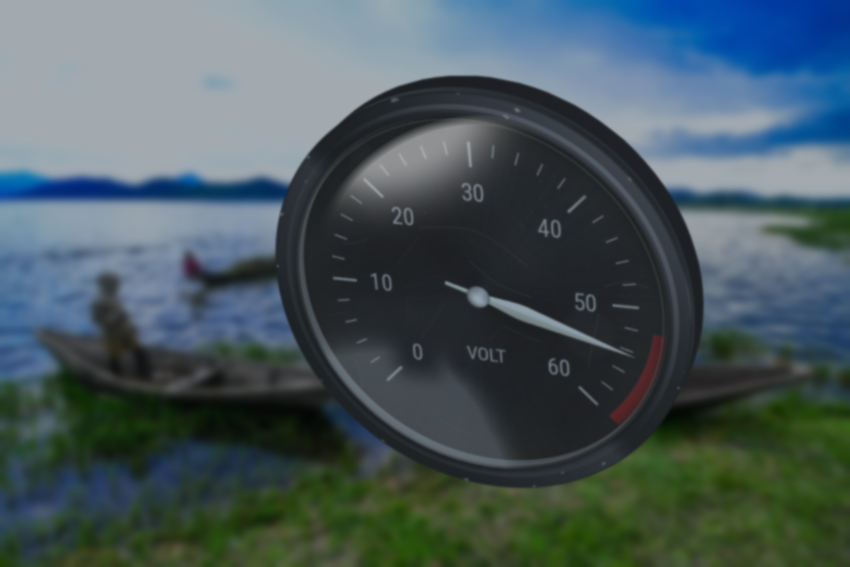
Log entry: 54 (V)
